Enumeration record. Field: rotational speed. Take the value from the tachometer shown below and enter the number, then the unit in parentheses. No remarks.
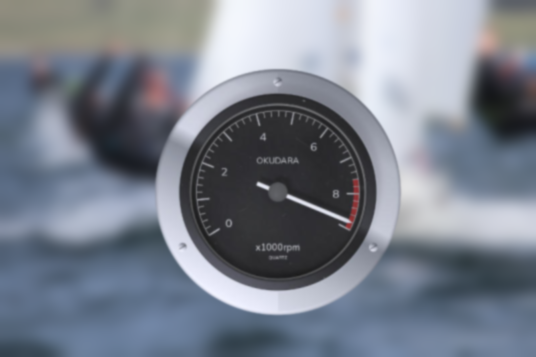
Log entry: 8800 (rpm)
